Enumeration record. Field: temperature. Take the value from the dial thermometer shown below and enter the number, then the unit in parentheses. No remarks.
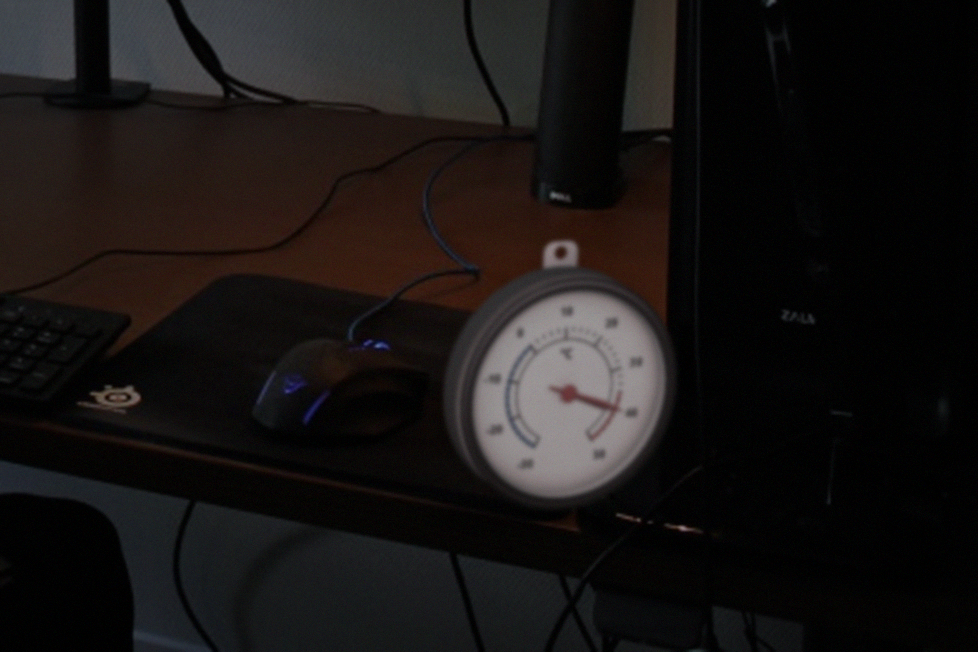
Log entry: 40 (°C)
